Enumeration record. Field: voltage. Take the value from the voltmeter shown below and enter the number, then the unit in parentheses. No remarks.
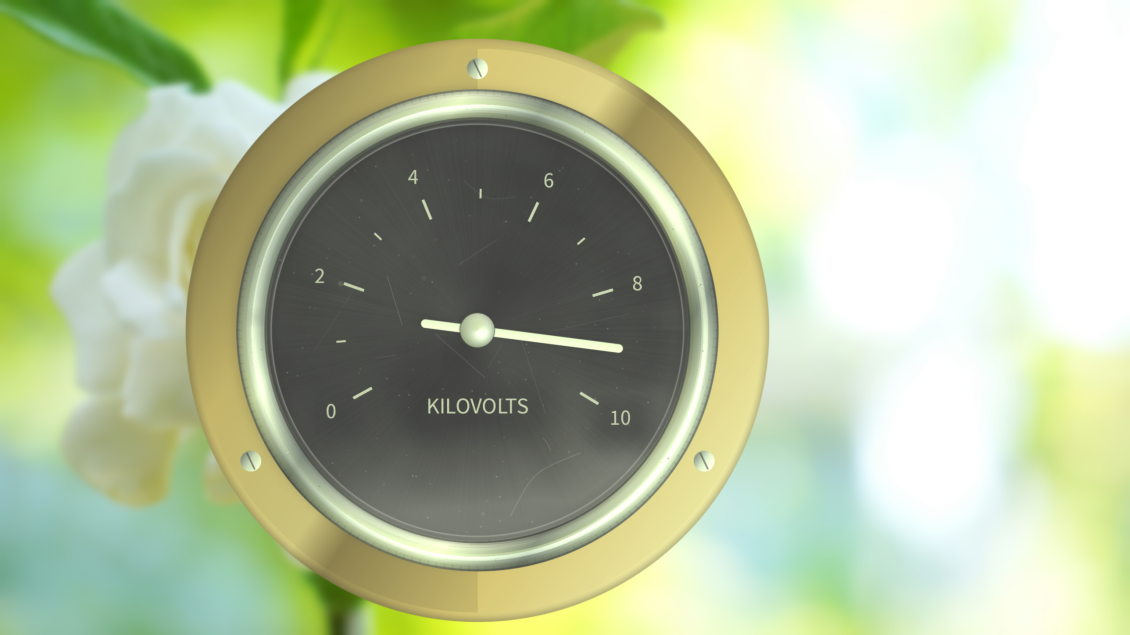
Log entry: 9 (kV)
